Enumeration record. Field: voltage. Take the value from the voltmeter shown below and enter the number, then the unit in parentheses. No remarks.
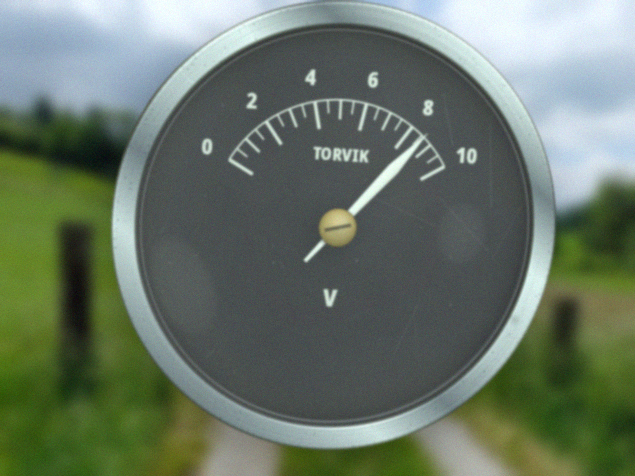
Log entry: 8.5 (V)
